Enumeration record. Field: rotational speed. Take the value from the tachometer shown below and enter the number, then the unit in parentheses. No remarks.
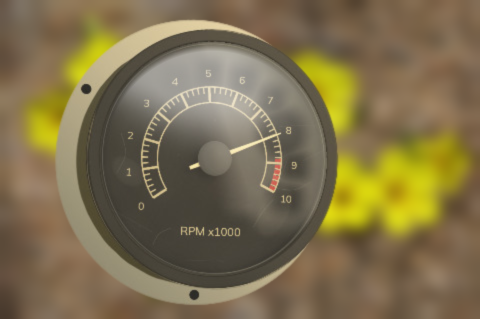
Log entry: 8000 (rpm)
